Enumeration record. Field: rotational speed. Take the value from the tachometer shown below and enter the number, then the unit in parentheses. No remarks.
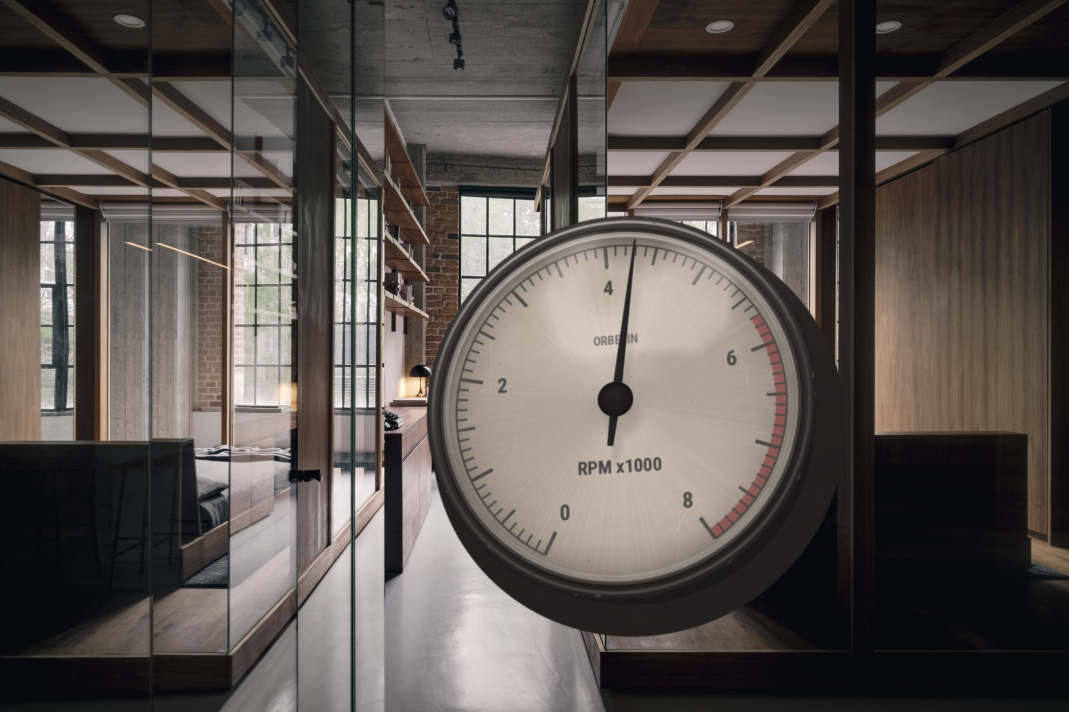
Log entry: 4300 (rpm)
